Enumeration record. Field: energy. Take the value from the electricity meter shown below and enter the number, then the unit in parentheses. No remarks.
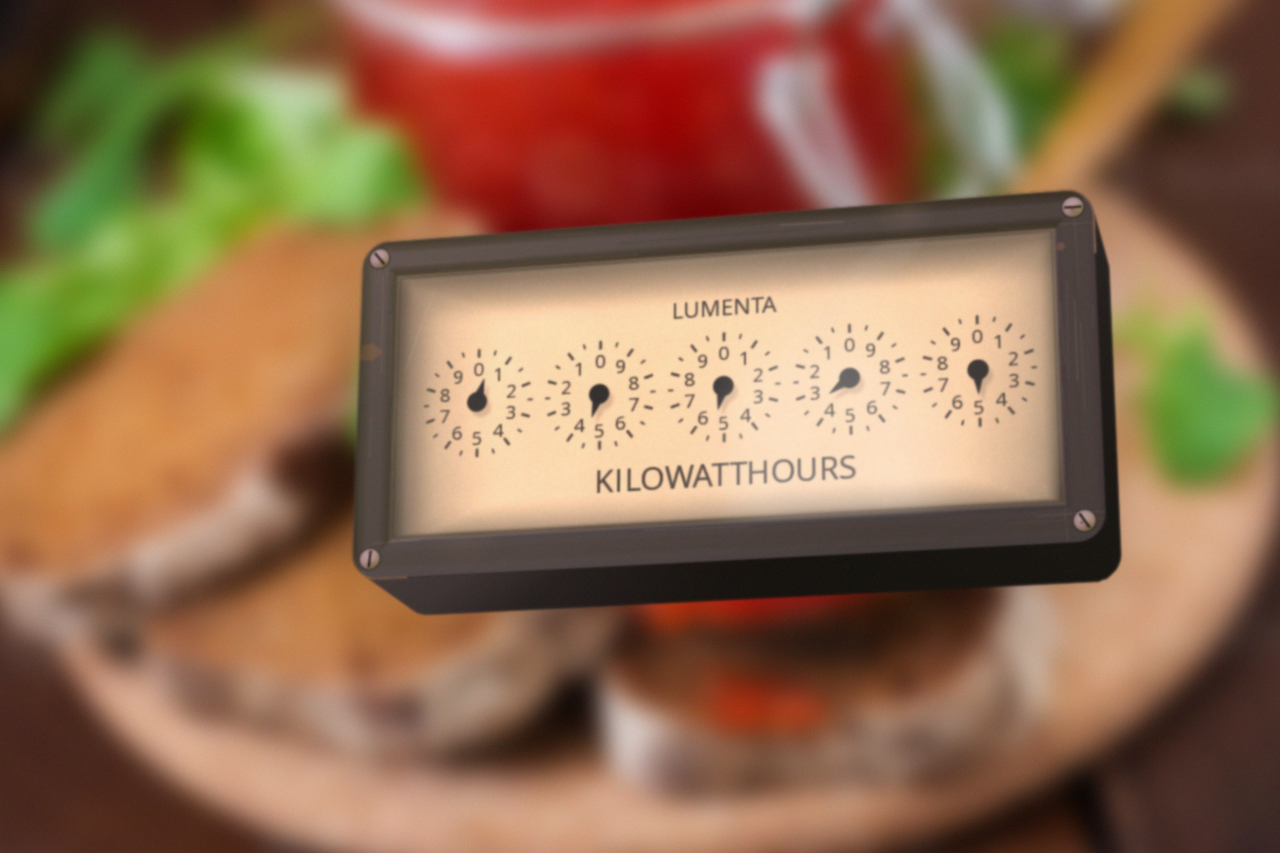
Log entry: 4535 (kWh)
